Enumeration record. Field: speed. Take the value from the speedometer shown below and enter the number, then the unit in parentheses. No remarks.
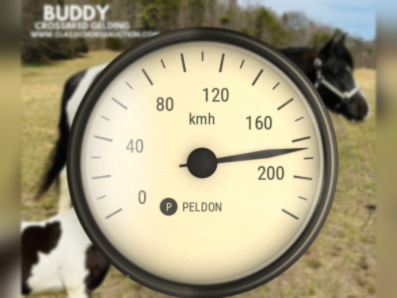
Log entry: 185 (km/h)
